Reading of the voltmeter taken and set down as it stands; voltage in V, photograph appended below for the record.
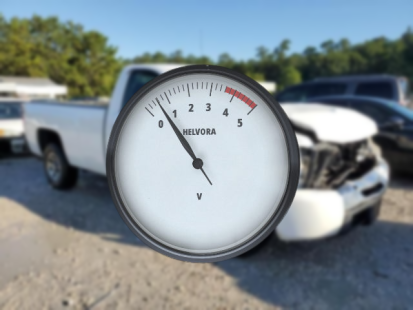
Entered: 0.6 V
